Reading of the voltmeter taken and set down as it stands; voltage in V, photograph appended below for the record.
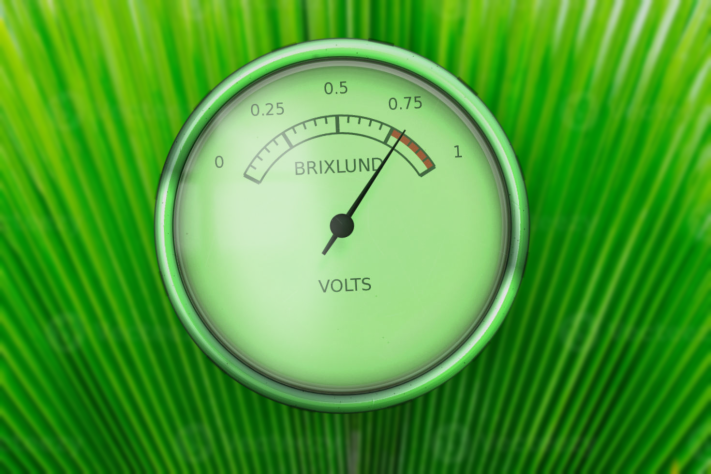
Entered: 0.8 V
